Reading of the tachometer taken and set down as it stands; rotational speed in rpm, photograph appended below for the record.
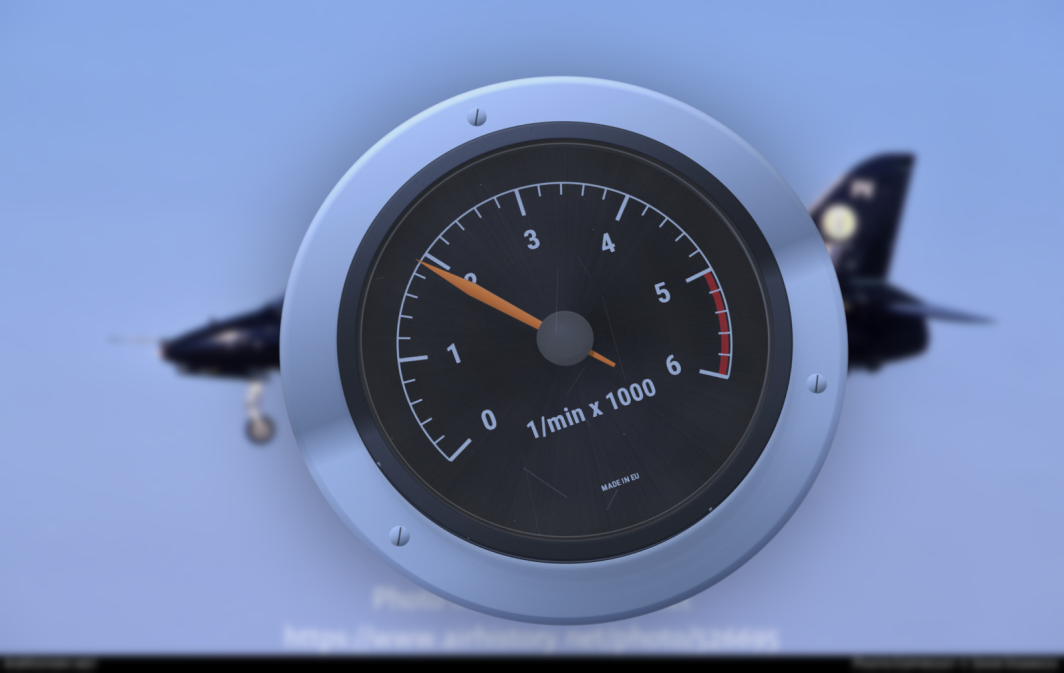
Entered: 1900 rpm
